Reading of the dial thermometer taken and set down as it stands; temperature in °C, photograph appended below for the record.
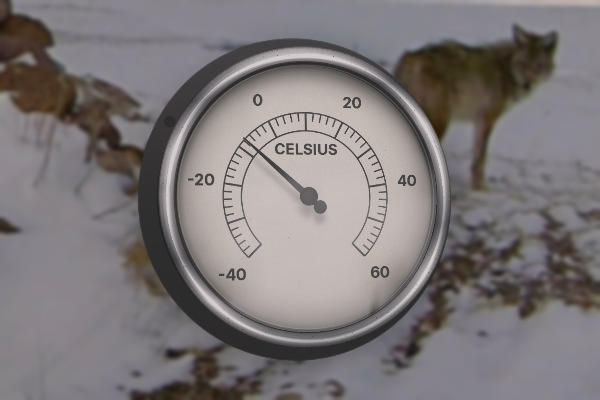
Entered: -8 °C
